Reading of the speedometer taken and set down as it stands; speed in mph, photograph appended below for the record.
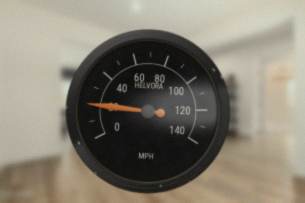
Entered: 20 mph
